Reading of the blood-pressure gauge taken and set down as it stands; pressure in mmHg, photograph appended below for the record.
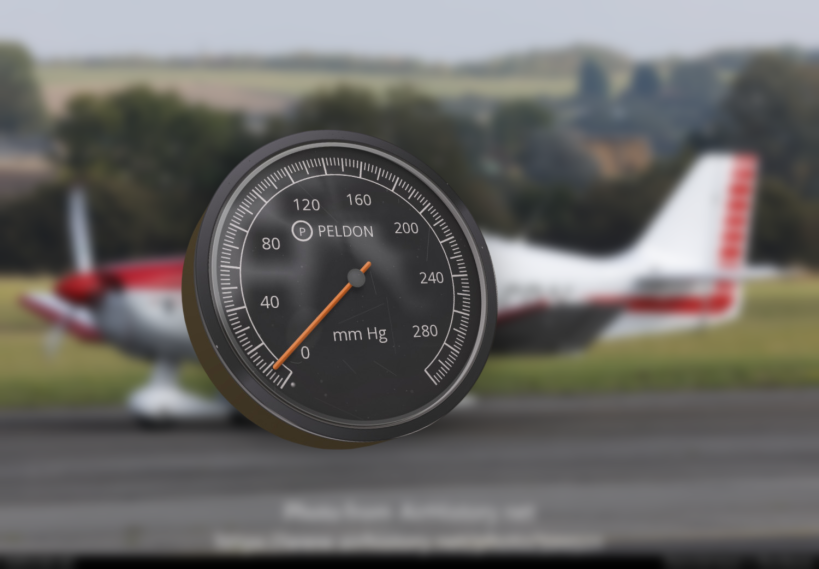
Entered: 8 mmHg
